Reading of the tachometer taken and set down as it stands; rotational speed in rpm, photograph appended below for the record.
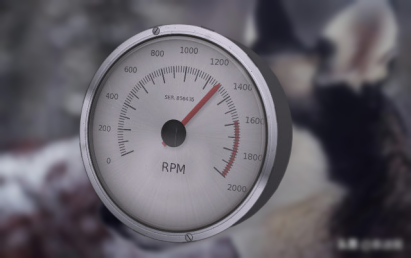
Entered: 1300 rpm
